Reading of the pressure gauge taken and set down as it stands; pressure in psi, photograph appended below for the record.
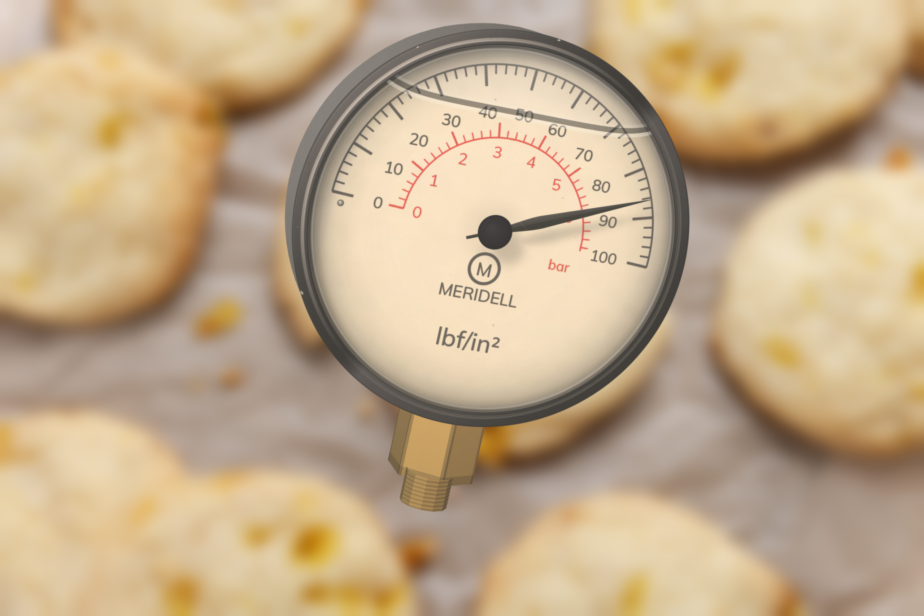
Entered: 86 psi
